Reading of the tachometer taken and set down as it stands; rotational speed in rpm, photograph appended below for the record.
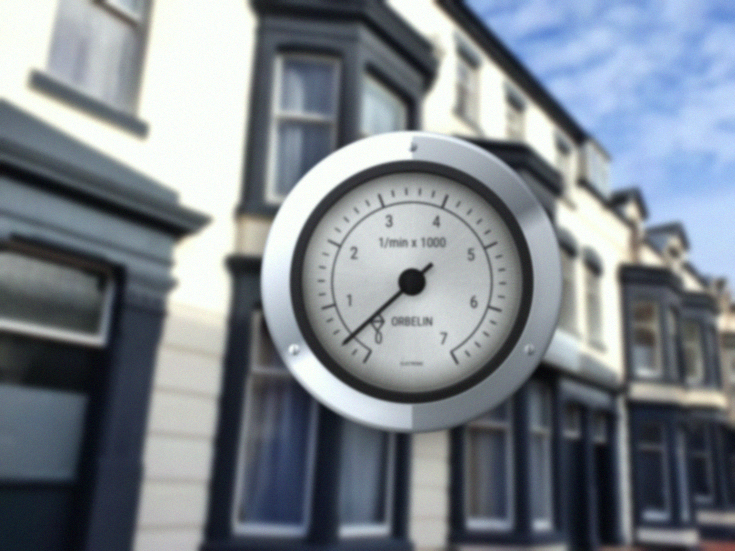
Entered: 400 rpm
